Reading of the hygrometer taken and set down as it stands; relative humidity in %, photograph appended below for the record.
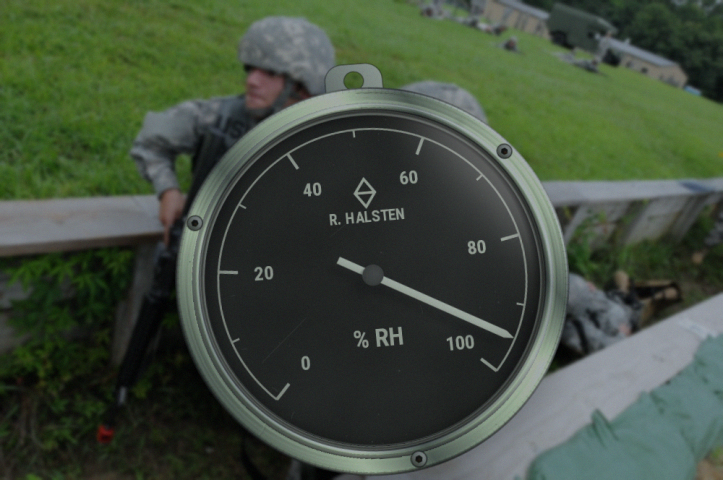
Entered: 95 %
